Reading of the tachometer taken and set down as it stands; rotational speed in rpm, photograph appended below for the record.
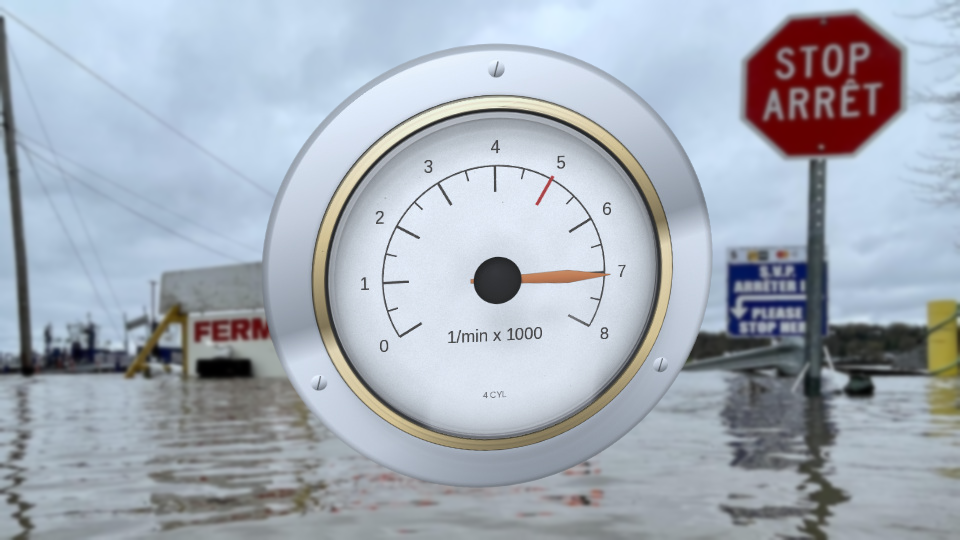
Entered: 7000 rpm
